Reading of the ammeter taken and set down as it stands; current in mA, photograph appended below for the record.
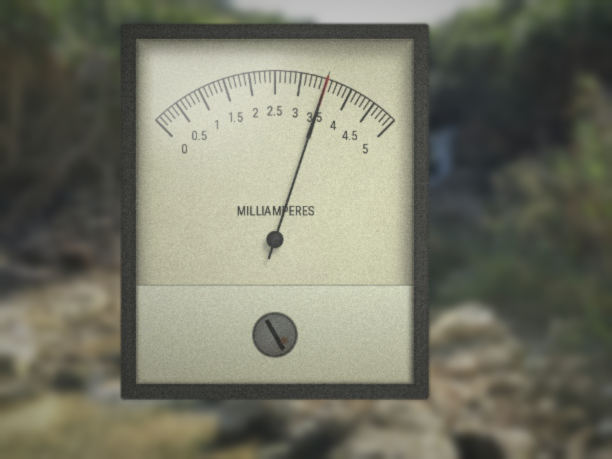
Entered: 3.5 mA
